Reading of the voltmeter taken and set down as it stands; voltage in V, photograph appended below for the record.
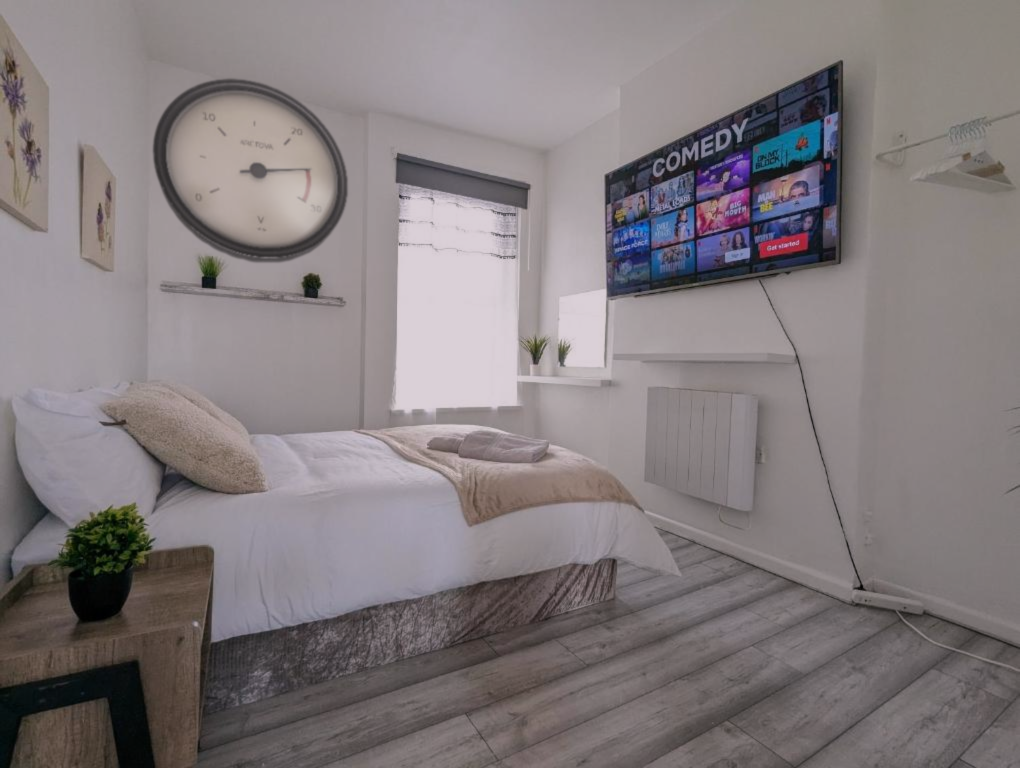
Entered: 25 V
